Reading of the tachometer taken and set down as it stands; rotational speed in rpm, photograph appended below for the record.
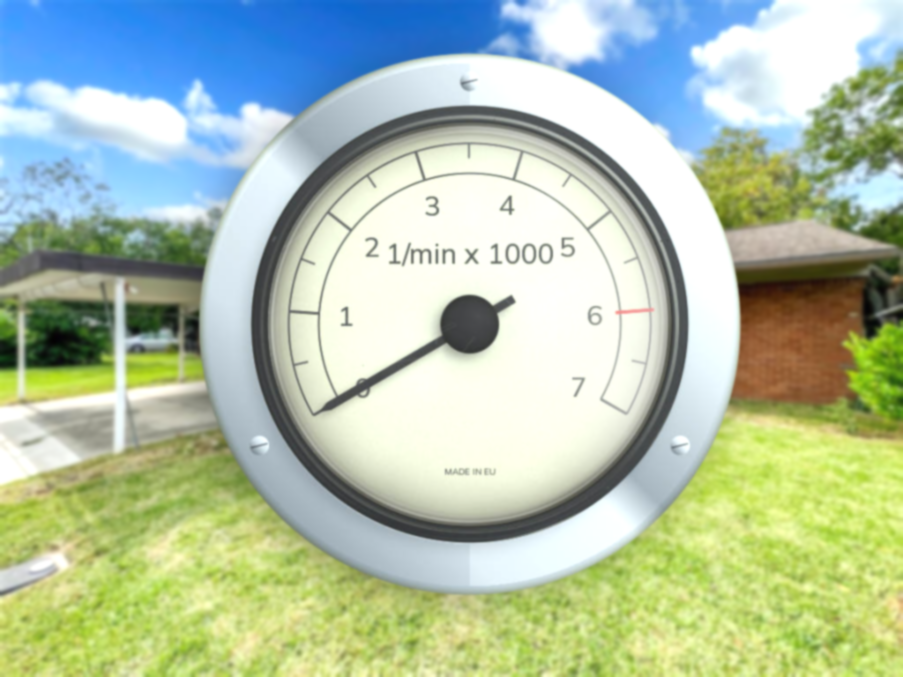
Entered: 0 rpm
